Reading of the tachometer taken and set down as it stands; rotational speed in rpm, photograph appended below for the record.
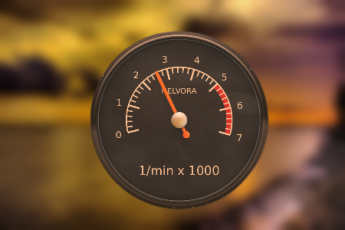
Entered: 2600 rpm
